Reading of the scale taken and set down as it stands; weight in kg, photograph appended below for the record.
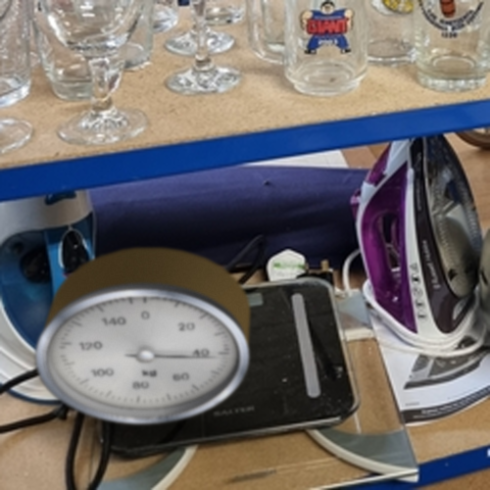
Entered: 40 kg
